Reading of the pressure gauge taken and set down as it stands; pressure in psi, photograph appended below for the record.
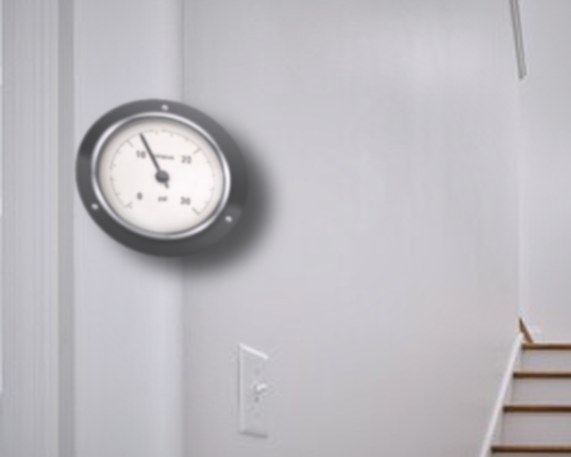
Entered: 12 psi
